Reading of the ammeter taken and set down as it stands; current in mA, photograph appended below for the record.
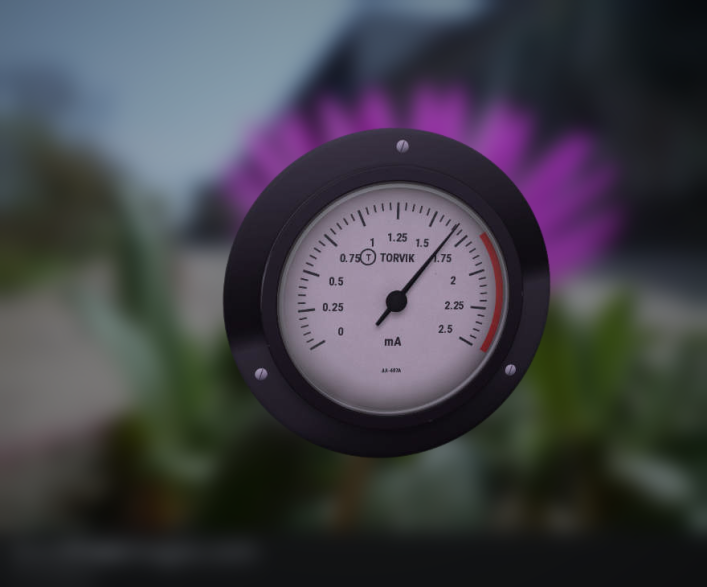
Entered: 1.65 mA
